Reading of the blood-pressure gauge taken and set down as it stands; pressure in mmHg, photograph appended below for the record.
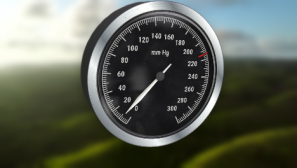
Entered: 10 mmHg
